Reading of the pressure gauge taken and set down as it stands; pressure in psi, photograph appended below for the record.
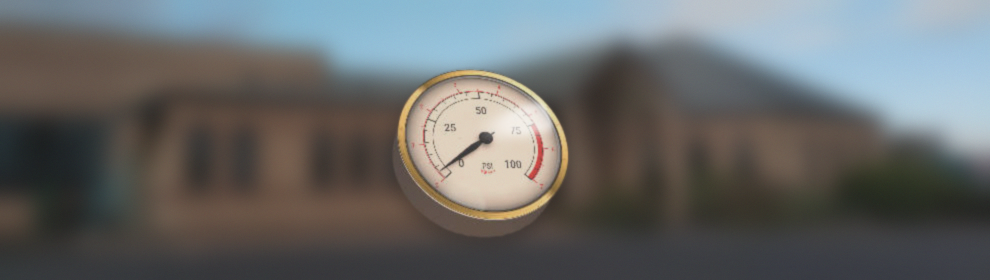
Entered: 2.5 psi
